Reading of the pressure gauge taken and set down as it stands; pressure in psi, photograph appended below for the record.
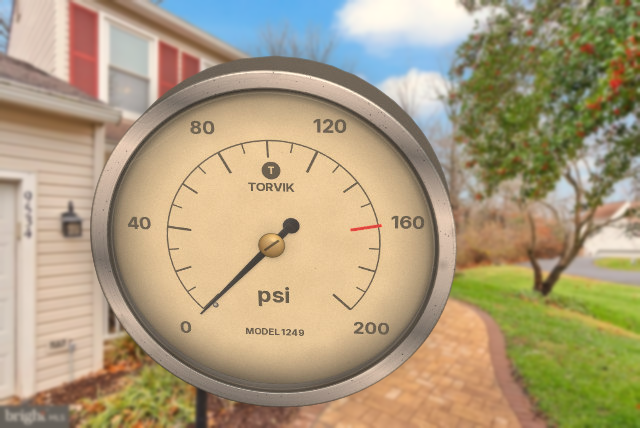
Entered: 0 psi
